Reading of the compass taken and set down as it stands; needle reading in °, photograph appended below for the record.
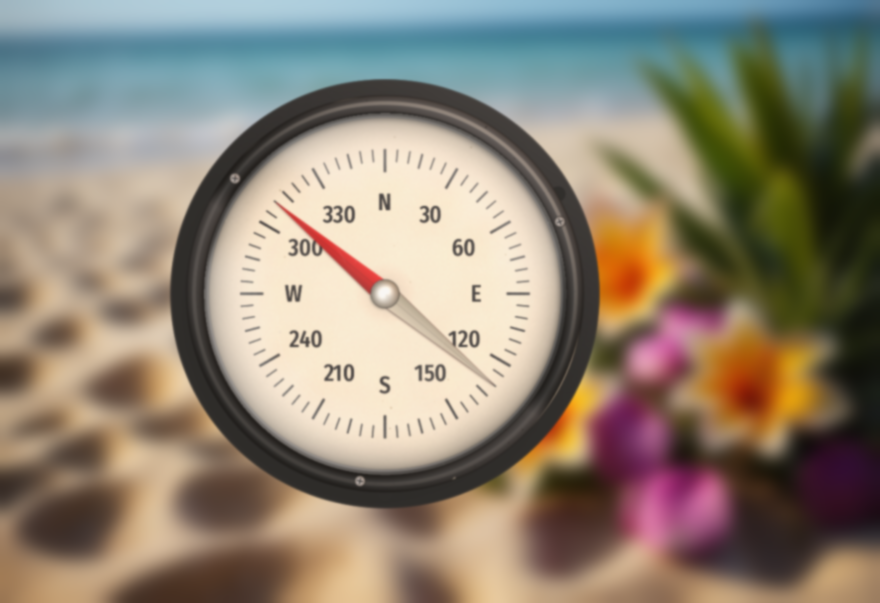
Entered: 310 °
